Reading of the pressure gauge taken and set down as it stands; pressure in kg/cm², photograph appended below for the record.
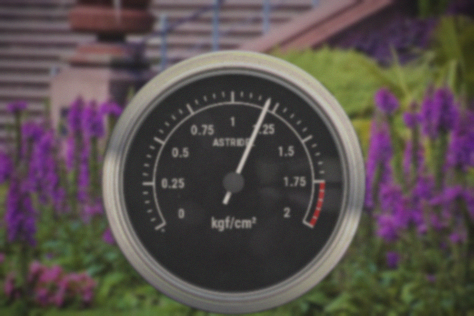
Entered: 1.2 kg/cm²
